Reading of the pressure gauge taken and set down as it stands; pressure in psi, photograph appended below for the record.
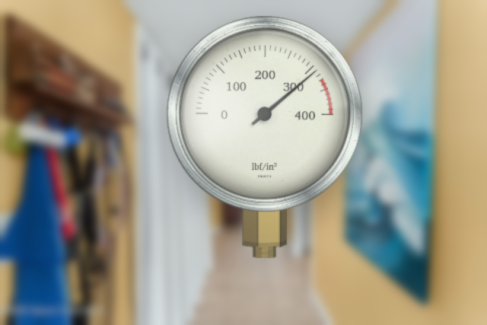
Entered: 310 psi
